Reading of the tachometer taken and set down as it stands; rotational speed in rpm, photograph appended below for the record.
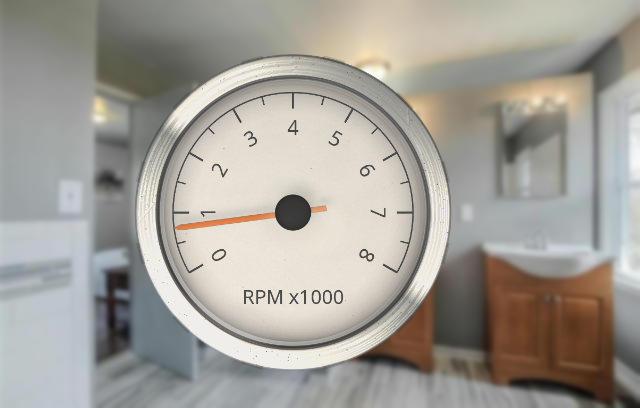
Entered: 750 rpm
